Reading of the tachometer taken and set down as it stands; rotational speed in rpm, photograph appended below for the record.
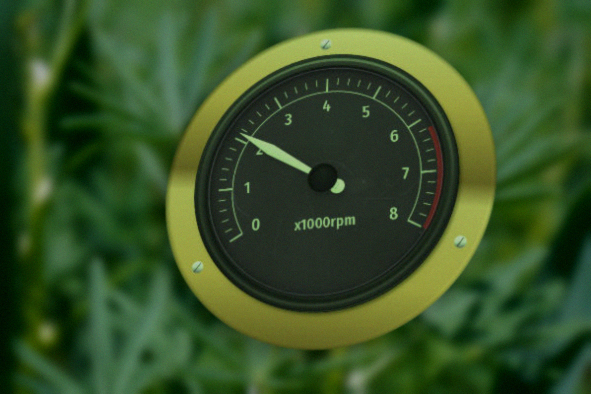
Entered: 2100 rpm
